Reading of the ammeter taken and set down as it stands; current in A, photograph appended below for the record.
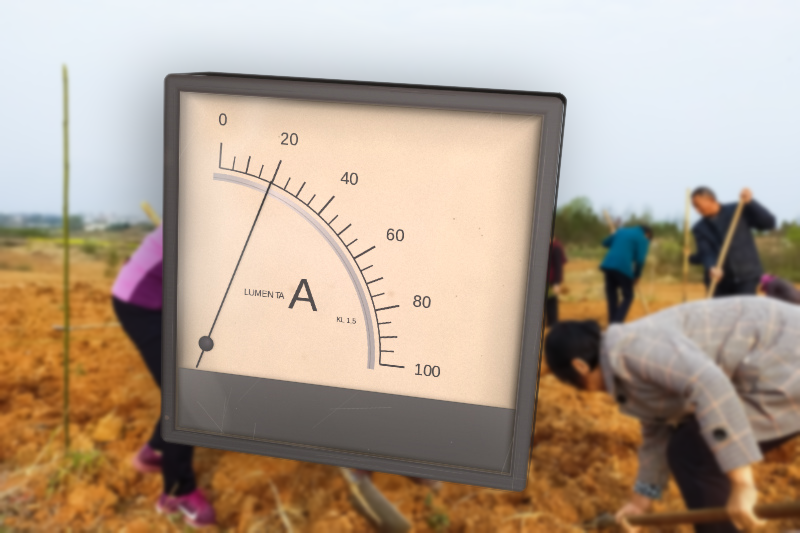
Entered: 20 A
